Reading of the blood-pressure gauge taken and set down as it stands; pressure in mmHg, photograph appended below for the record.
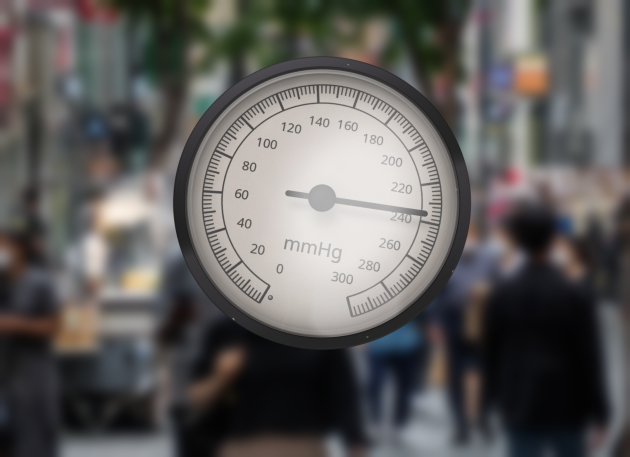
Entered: 236 mmHg
